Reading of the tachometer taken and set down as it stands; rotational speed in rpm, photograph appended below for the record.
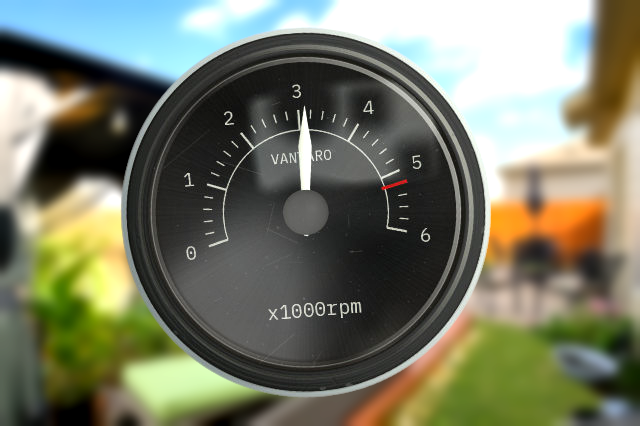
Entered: 3100 rpm
